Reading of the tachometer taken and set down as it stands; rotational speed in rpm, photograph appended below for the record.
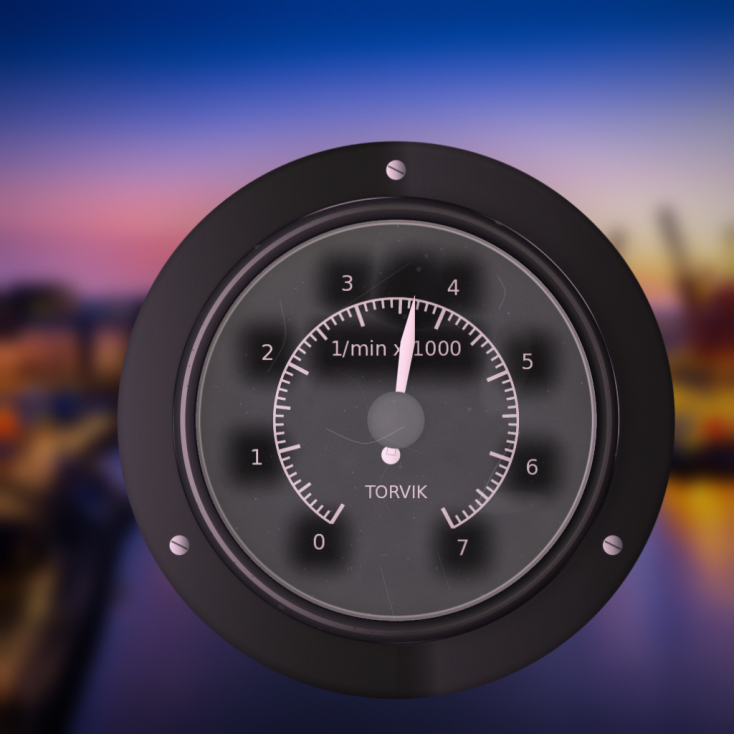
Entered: 3650 rpm
